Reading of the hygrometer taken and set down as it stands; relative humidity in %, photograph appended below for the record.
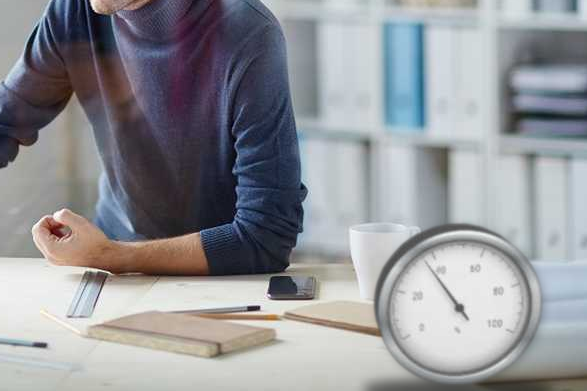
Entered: 36 %
